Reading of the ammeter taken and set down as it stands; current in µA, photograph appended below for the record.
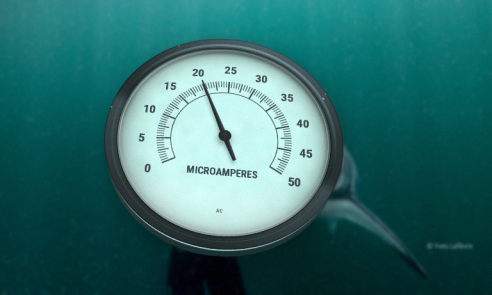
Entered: 20 µA
